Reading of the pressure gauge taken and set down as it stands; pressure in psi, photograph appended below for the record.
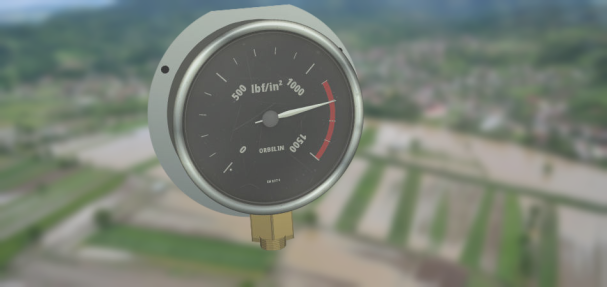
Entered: 1200 psi
